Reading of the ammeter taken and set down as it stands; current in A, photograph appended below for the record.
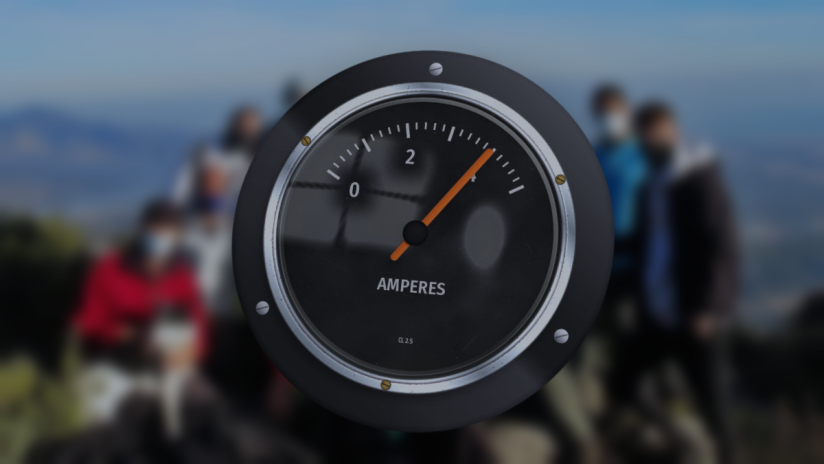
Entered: 4 A
